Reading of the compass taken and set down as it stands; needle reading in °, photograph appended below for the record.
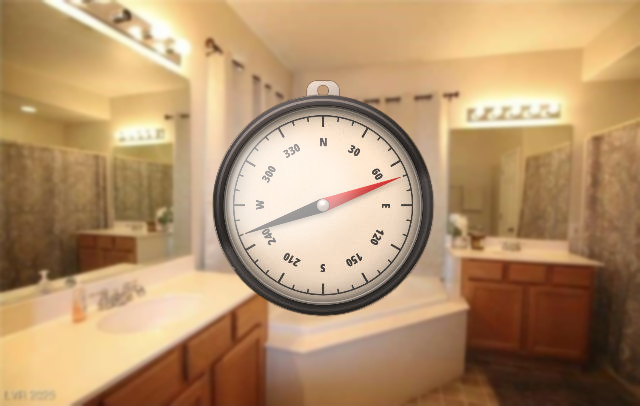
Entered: 70 °
